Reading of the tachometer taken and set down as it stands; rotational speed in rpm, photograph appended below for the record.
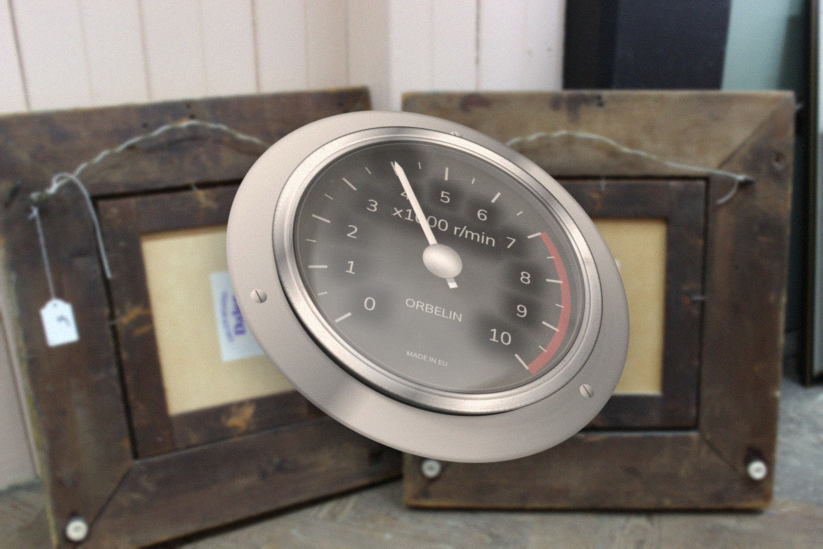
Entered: 4000 rpm
